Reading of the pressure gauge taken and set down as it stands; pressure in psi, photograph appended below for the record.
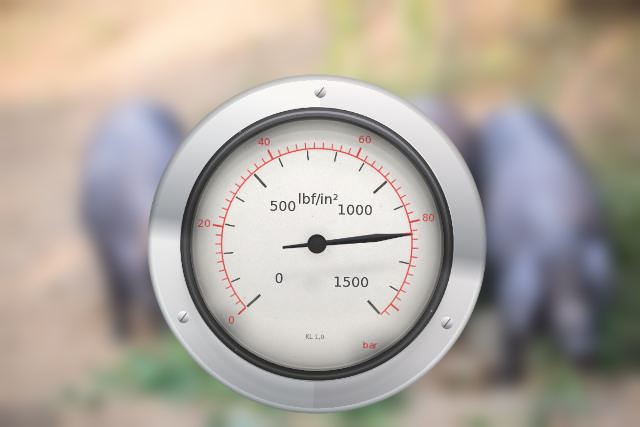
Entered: 1200 psi
